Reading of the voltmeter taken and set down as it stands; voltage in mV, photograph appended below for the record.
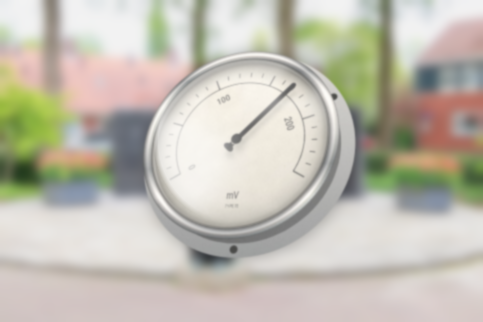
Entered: 170 mV
